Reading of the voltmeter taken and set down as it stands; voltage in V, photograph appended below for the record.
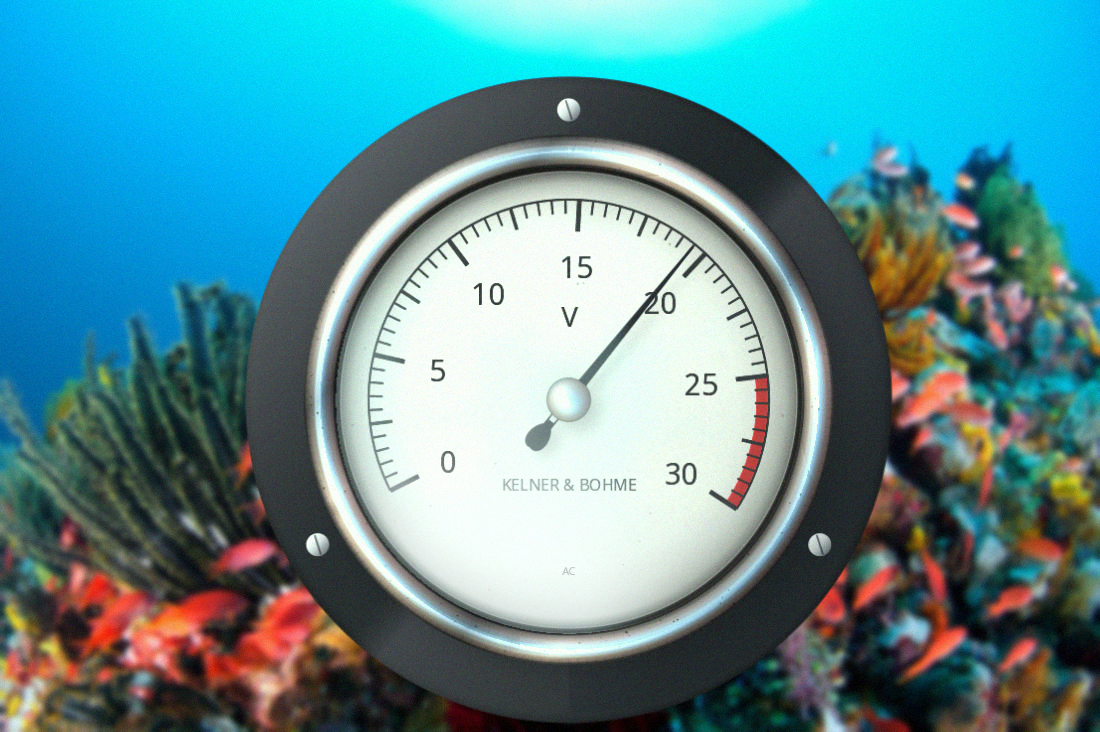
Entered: 19.5 V
